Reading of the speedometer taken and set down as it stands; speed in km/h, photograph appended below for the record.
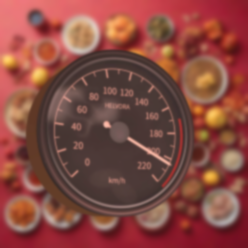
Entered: 205 km/h
